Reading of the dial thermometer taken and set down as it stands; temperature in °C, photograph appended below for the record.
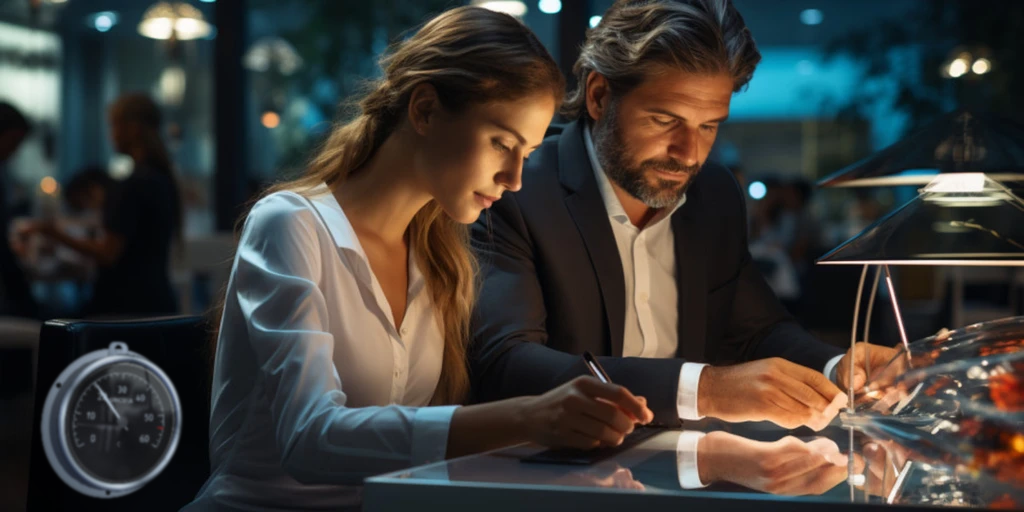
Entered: 20 °C
